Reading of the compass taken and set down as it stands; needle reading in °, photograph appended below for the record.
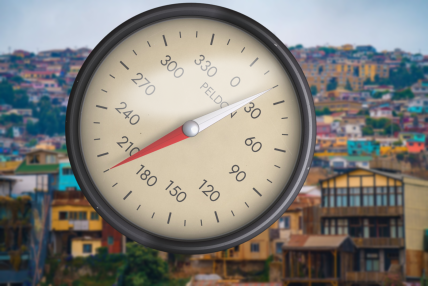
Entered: 200 °
